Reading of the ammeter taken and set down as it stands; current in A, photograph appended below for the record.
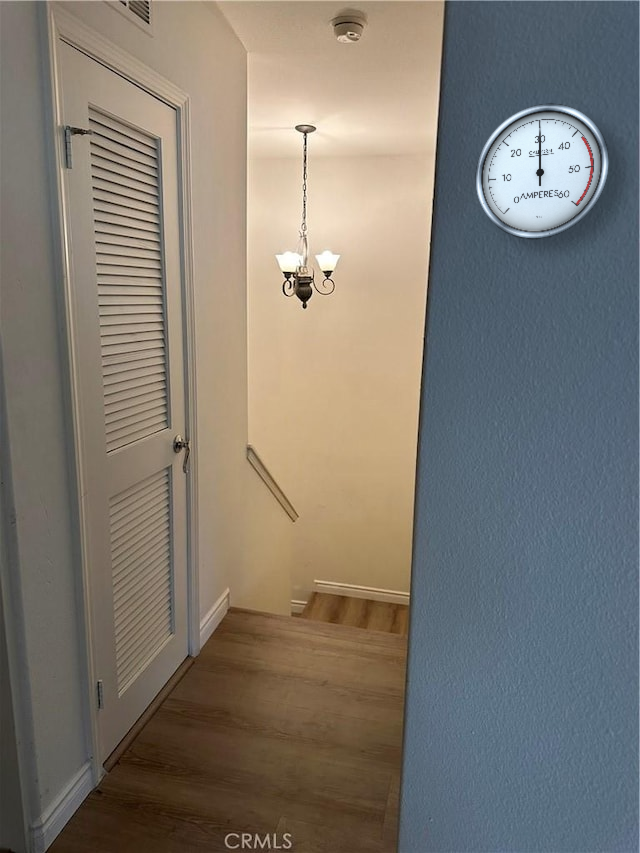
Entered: 30 A
